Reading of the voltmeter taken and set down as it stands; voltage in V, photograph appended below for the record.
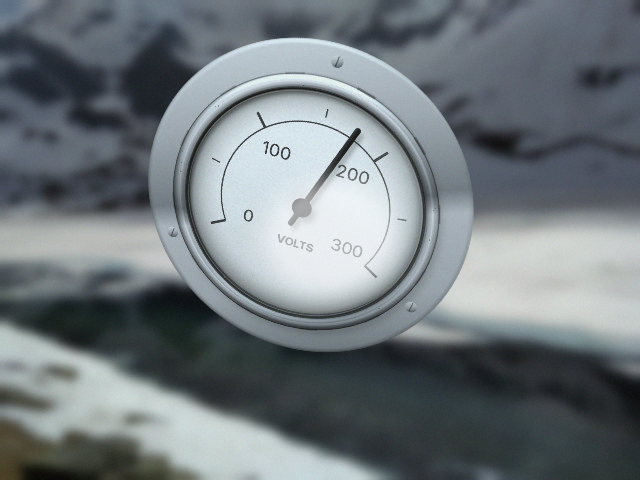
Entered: 175 V
